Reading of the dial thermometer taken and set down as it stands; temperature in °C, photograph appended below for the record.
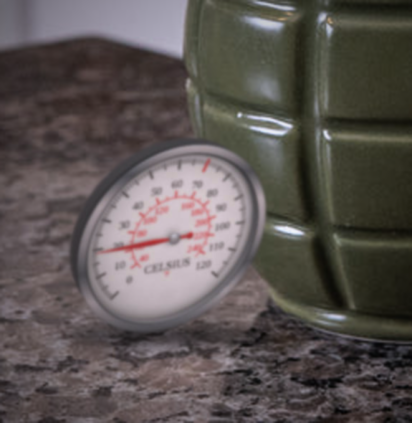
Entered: 20 °C
